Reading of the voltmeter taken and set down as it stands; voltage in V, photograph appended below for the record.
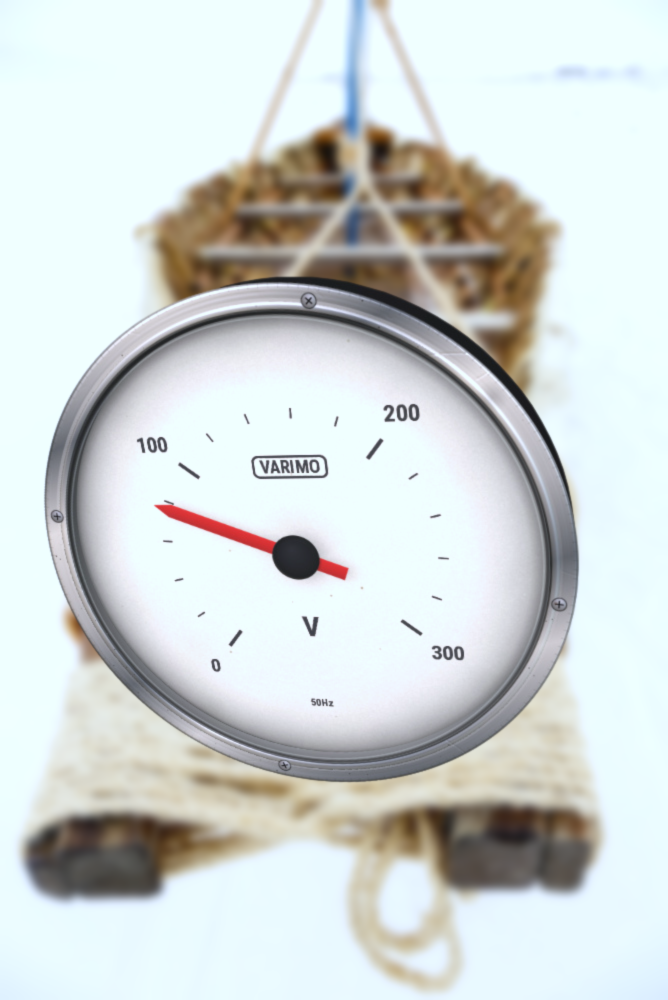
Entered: 80 V
